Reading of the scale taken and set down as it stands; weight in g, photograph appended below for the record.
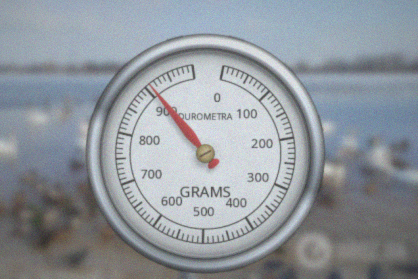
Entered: 910 g
